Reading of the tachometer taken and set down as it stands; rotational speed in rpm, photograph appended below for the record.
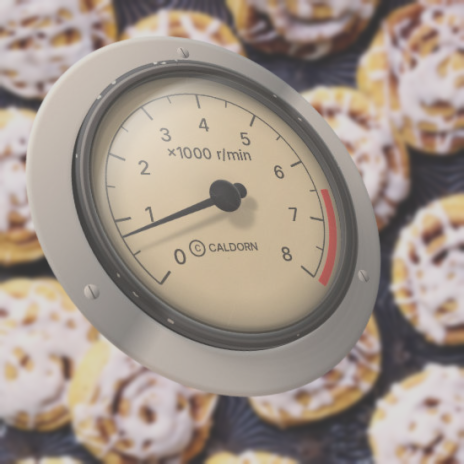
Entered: 750 rpm
